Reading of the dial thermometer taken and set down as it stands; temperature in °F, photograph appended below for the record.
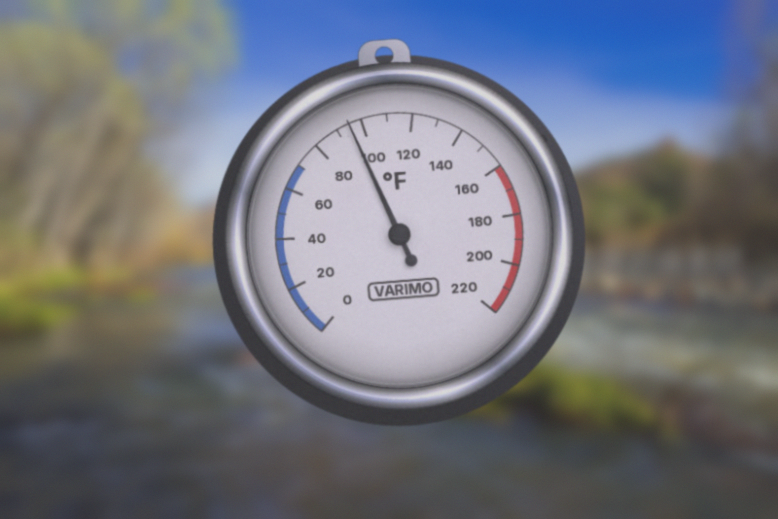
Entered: 95 °F
